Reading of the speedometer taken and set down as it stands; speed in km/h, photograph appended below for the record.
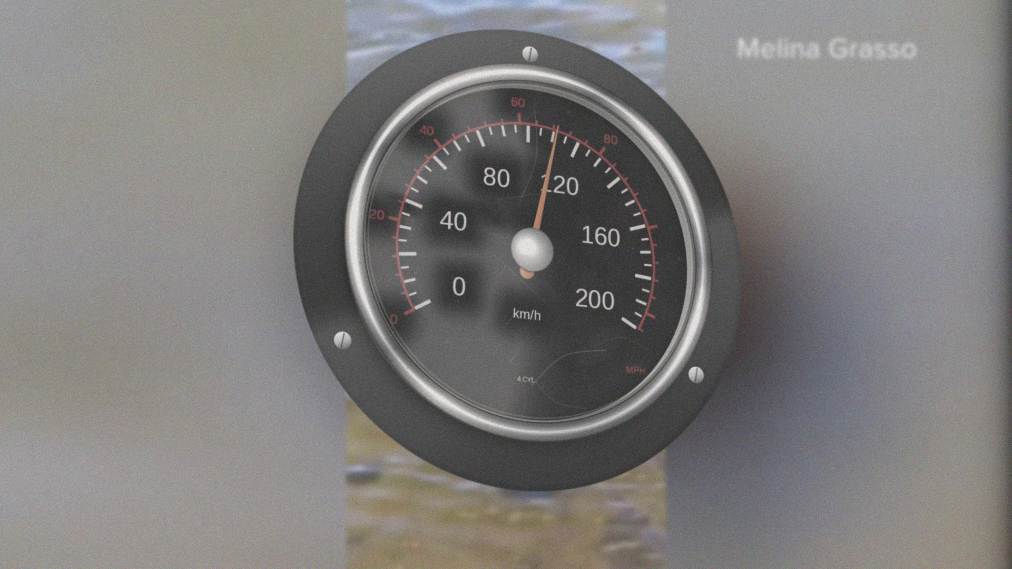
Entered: 110 km/h
